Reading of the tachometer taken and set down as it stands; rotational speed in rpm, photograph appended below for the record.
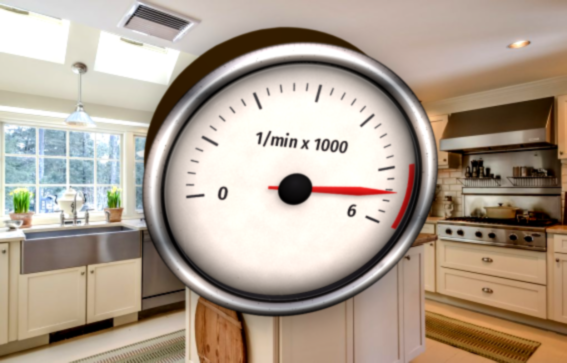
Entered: 5400 rpm
